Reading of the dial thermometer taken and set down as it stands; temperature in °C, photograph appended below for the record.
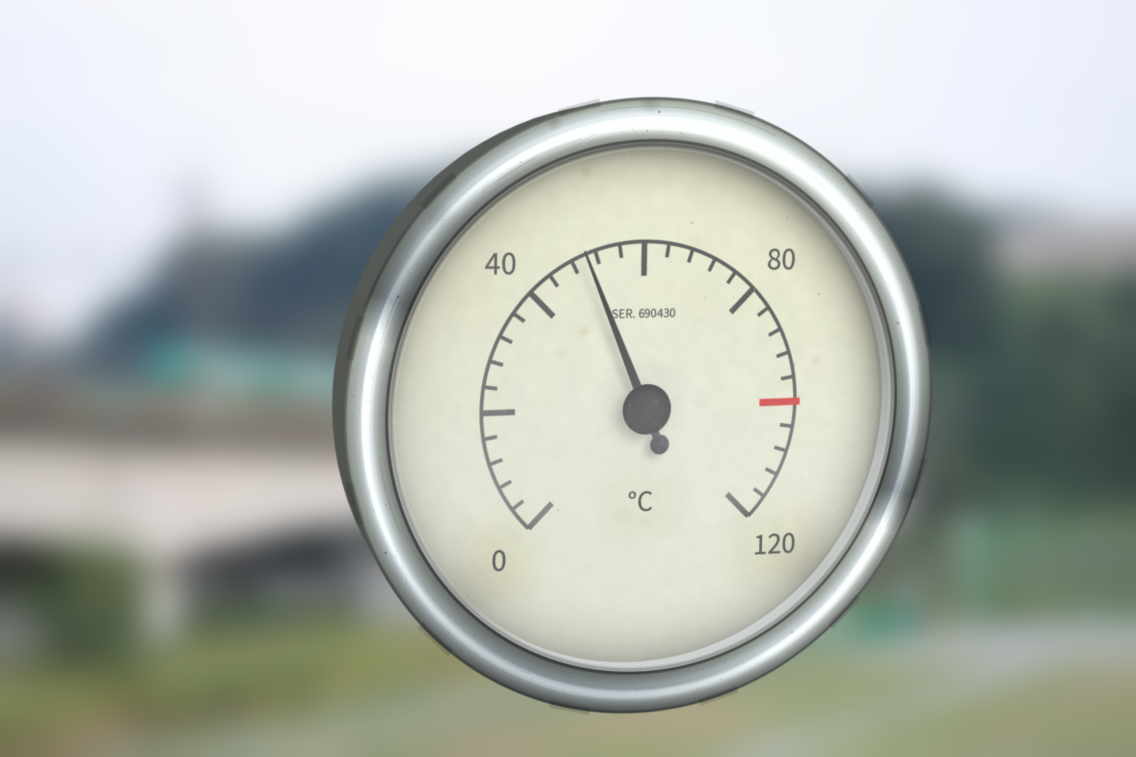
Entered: 50 °C
